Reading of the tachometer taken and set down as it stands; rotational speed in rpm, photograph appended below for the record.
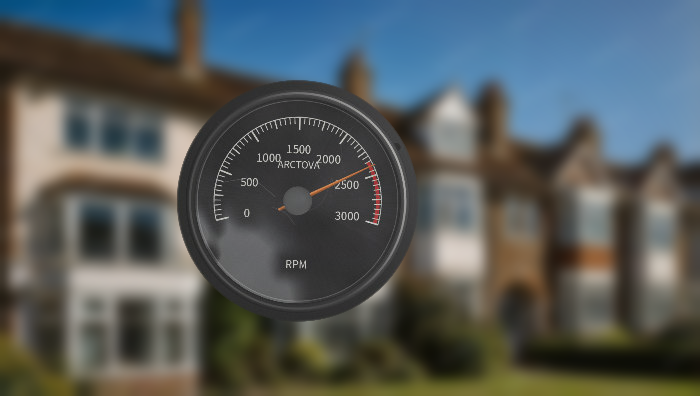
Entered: 2400 rpm
